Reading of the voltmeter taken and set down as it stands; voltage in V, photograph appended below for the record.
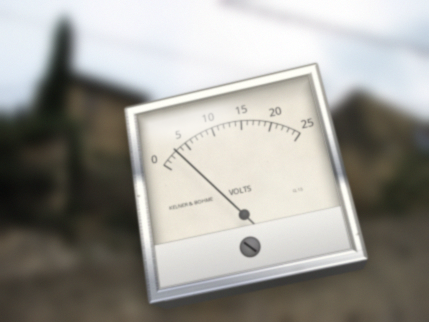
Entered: 3 V
